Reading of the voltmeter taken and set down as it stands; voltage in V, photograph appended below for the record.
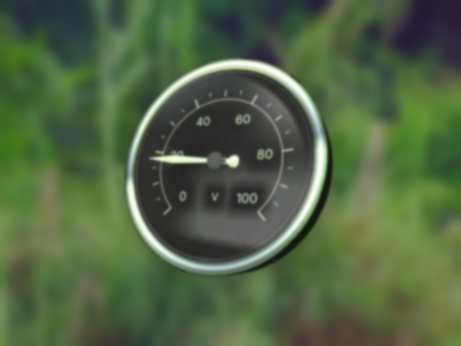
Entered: 17.5 V
